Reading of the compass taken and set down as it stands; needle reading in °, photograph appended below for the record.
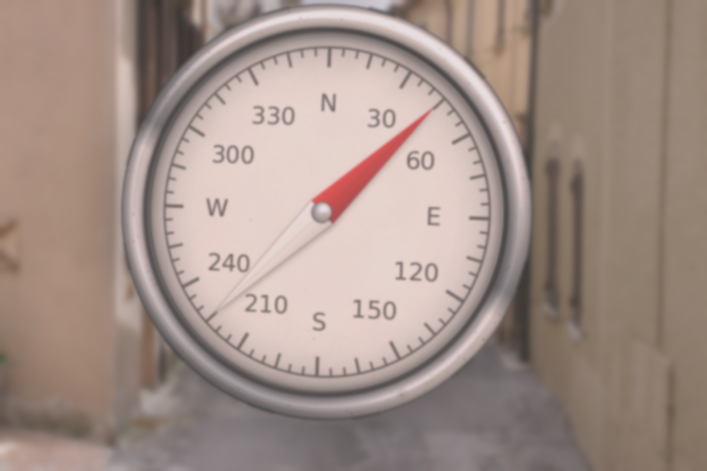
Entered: 45 °
